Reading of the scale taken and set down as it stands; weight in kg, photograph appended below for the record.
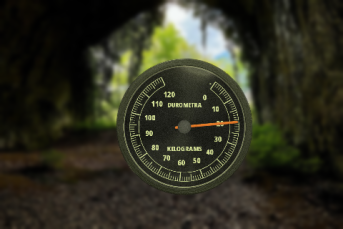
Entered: 20 kg
